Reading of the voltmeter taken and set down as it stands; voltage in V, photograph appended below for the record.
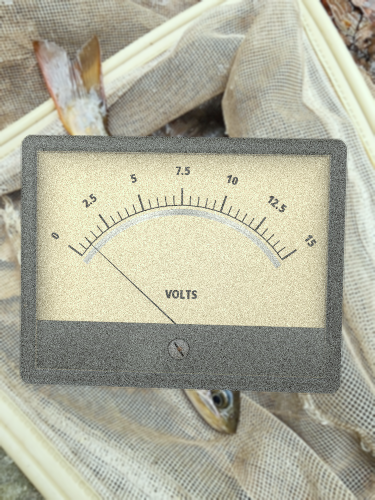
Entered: 1 V
